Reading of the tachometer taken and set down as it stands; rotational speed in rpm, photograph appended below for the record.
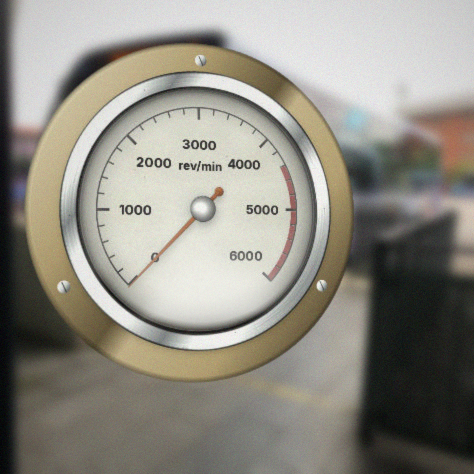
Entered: 0 rpm
